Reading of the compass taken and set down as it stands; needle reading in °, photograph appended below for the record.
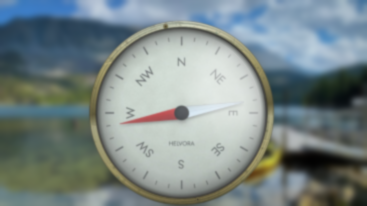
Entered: 260 °
